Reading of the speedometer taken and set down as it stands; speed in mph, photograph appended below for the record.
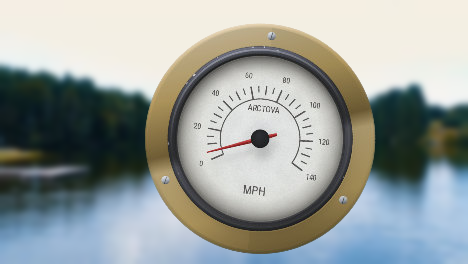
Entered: 5 mph
